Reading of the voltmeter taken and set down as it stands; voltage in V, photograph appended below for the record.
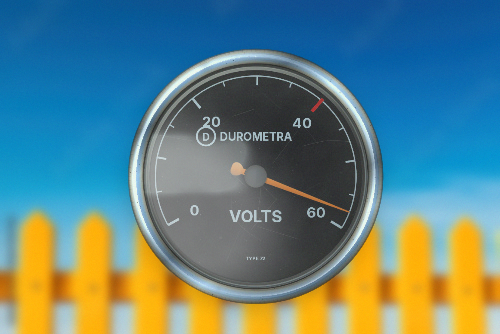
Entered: 57.5 V
